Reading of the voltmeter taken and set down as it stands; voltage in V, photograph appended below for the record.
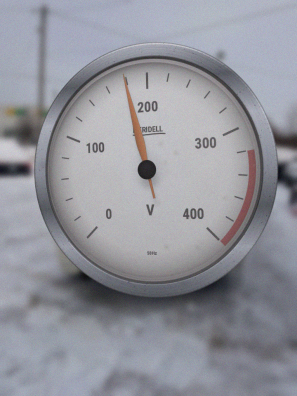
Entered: 180 V
